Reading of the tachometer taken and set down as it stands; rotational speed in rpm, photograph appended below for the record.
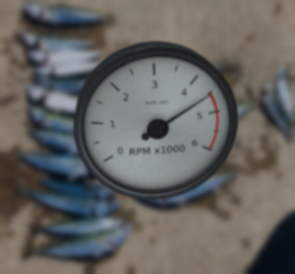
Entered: 4500 rpm
